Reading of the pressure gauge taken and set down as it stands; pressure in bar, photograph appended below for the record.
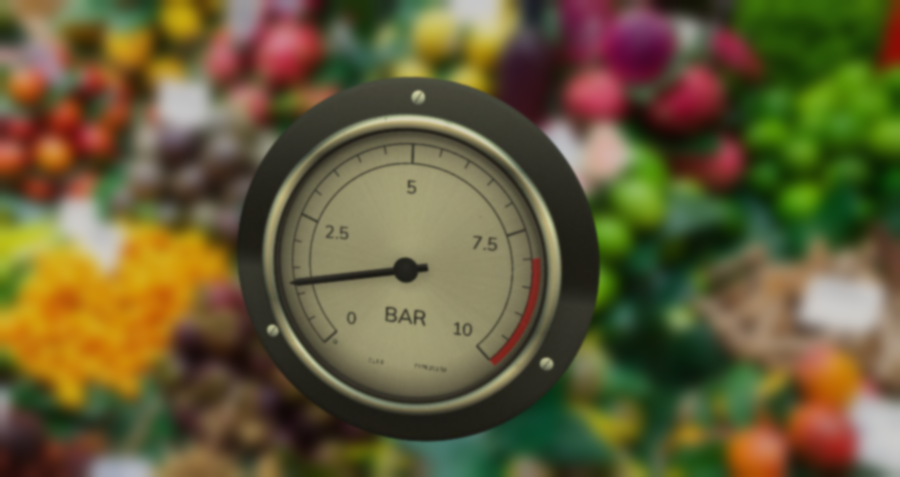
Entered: 1.25 bar
